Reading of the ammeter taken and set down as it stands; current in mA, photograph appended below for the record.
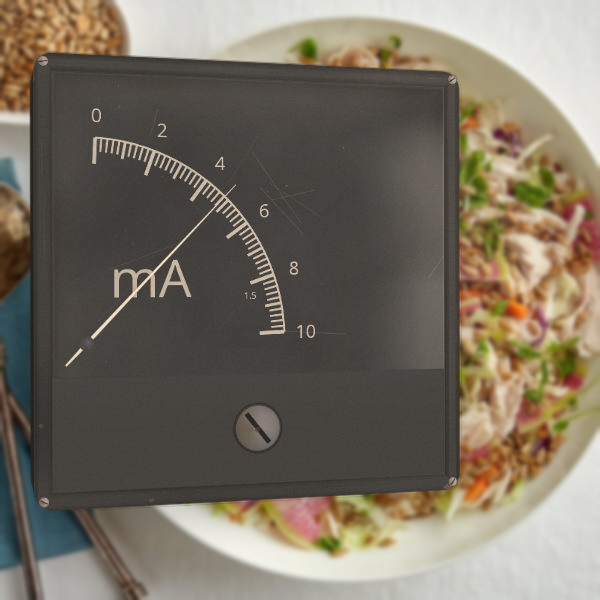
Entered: 4.8 mA
